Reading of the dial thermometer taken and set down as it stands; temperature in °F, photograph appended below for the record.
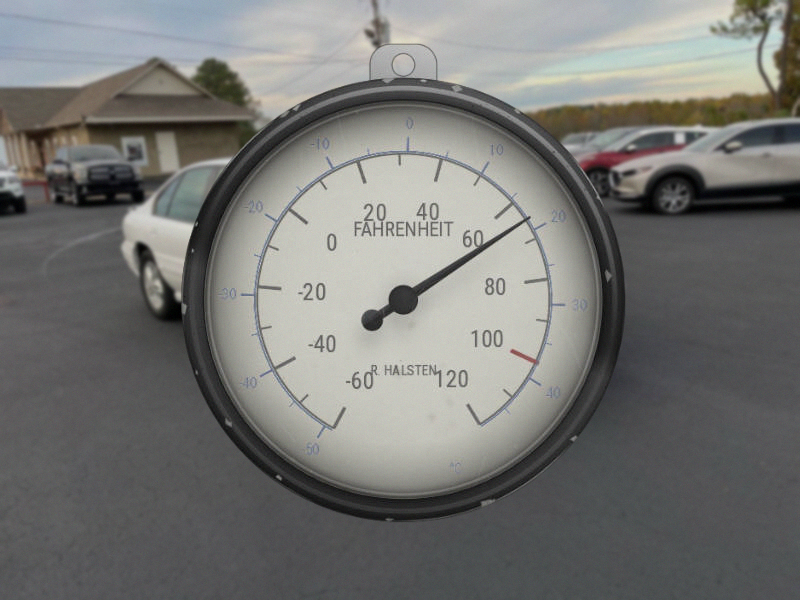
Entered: 65 °F
